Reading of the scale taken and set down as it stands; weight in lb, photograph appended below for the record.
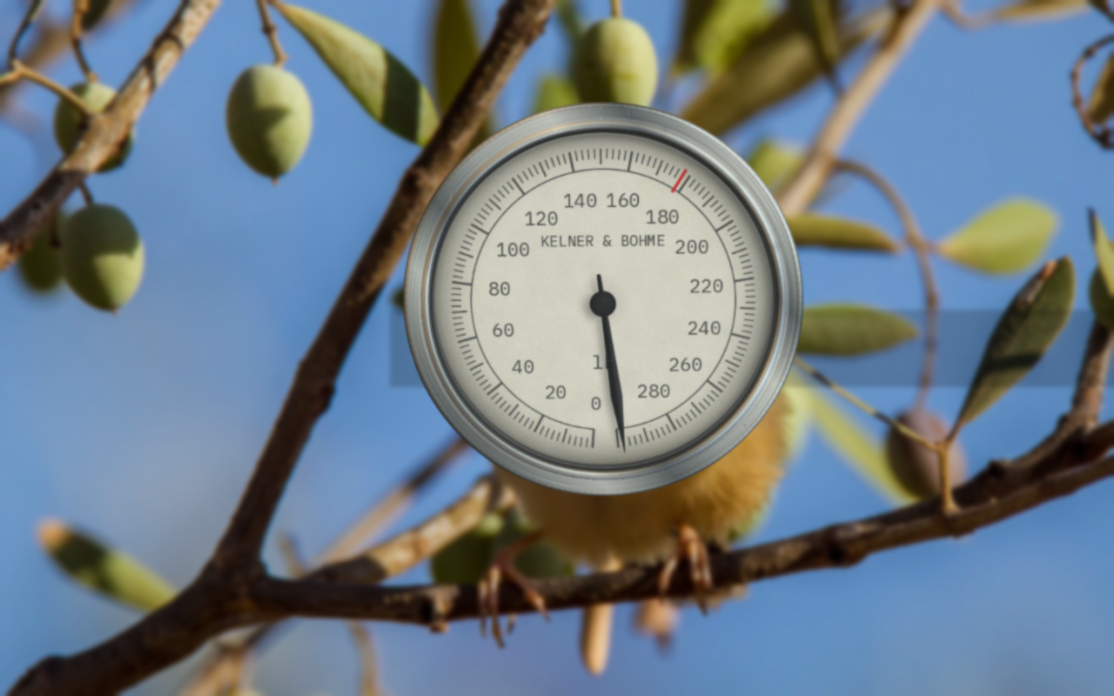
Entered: 298 lb
